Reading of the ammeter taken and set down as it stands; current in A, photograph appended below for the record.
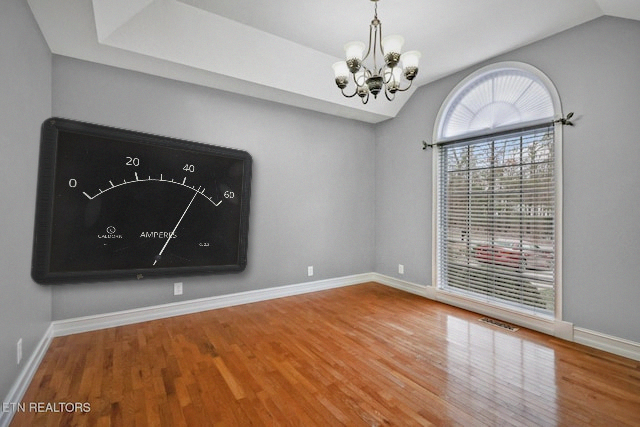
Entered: 47.5 A
